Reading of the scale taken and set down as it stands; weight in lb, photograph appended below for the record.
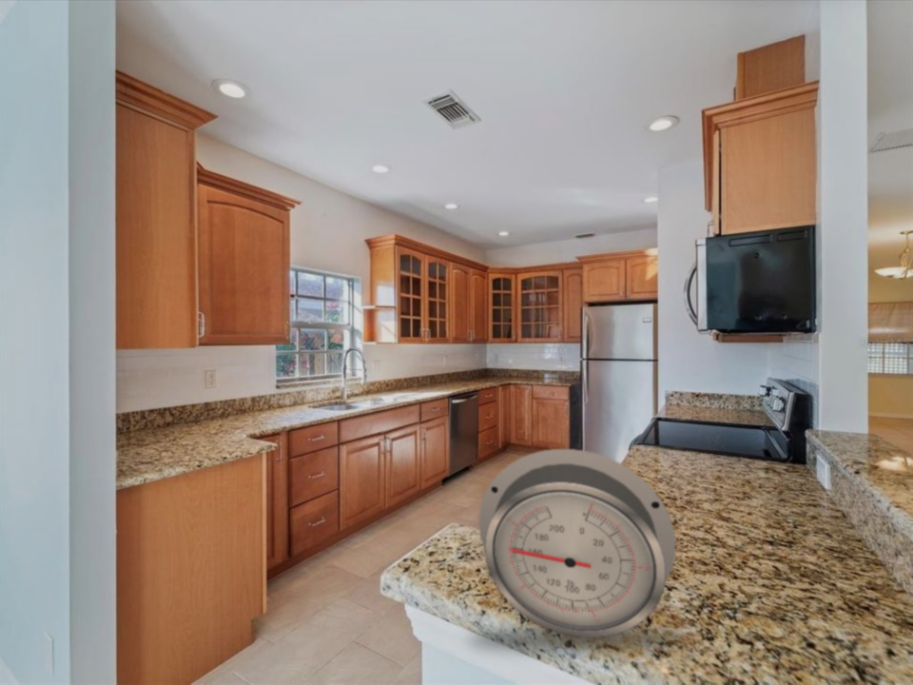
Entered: 160 lb
